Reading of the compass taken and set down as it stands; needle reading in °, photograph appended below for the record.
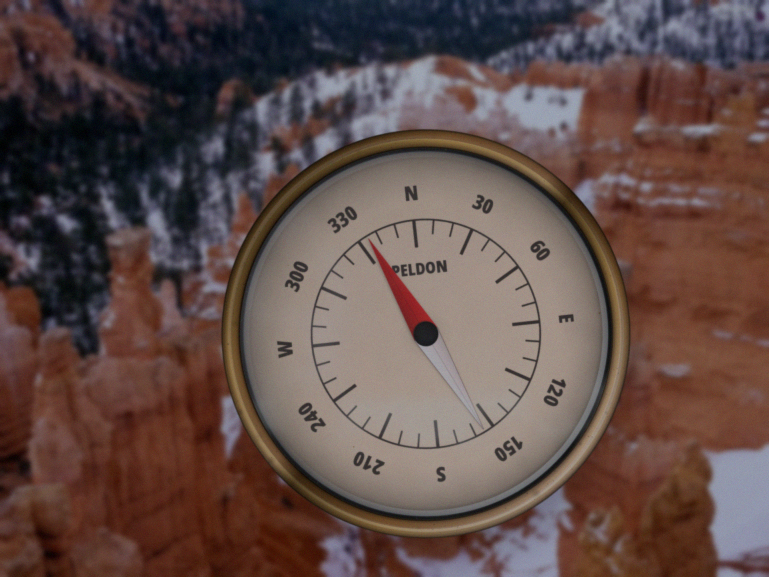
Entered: 335 °
